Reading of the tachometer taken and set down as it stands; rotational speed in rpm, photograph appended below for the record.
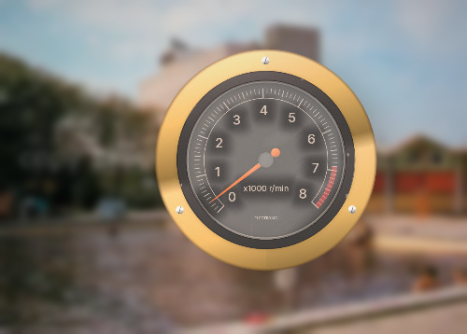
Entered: 300 rpm
